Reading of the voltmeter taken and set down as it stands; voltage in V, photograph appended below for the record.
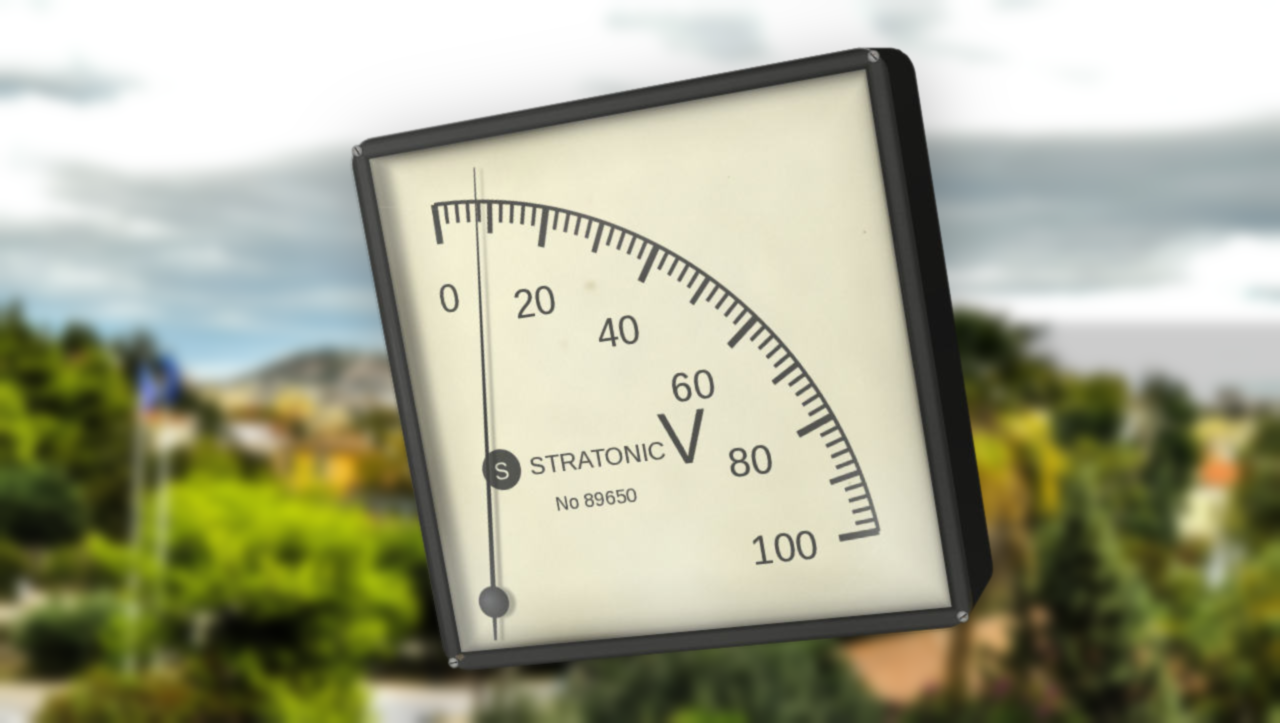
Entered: 8 V
